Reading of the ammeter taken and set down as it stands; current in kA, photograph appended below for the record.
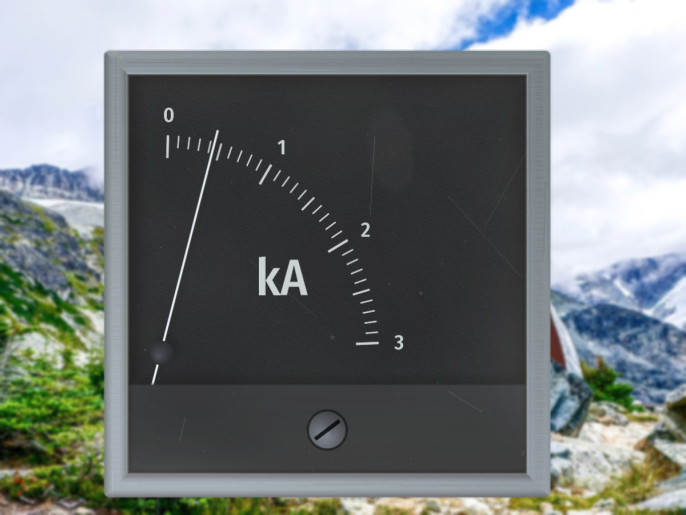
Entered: 0.45 kA
